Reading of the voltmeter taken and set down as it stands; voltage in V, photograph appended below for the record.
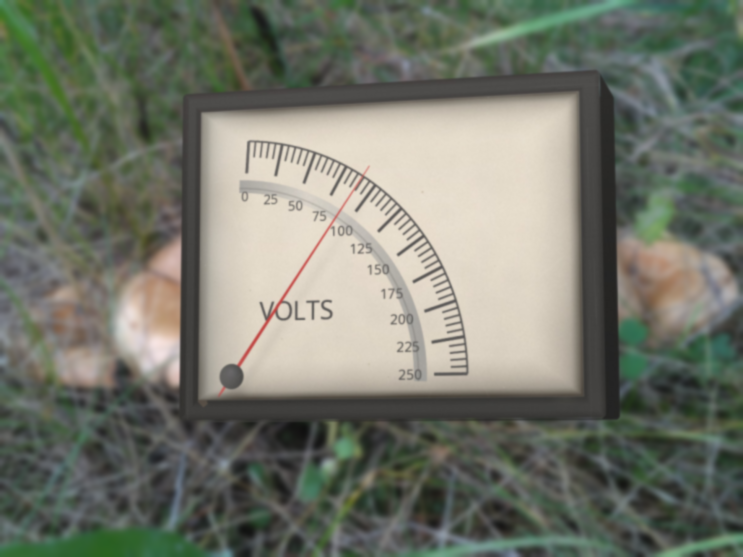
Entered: 90 V
